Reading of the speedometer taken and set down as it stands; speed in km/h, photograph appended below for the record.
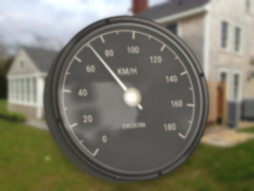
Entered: 70 km/h
